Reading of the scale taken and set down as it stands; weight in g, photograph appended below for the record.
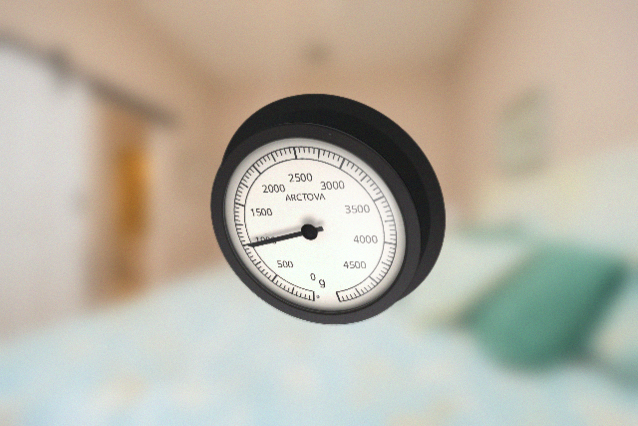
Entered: 1000 g
